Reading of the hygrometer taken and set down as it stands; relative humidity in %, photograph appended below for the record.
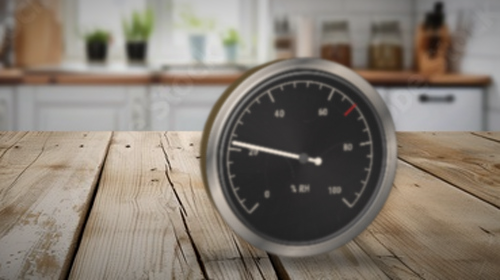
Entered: 22 %
